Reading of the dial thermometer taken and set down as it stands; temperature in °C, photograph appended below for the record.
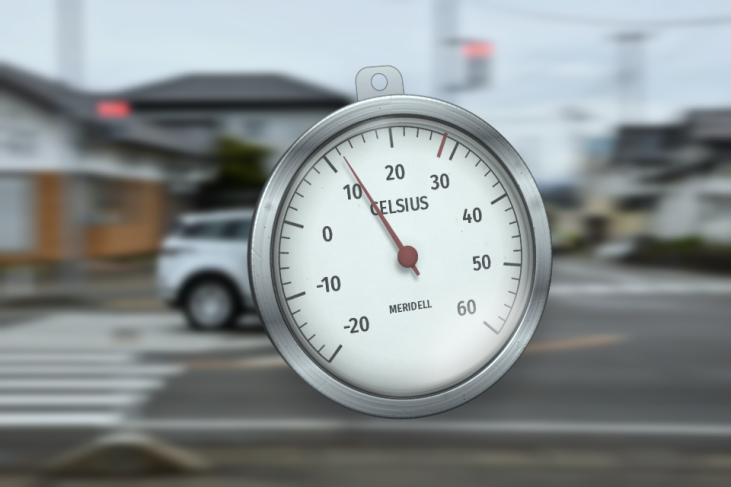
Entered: 12 °C
